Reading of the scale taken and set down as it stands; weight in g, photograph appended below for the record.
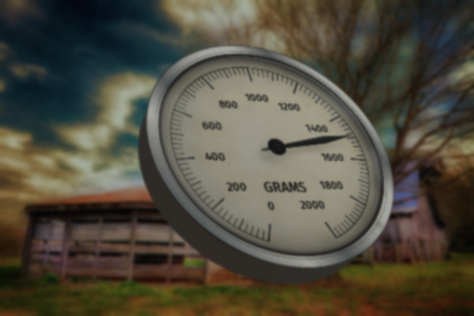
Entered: 1500 g
